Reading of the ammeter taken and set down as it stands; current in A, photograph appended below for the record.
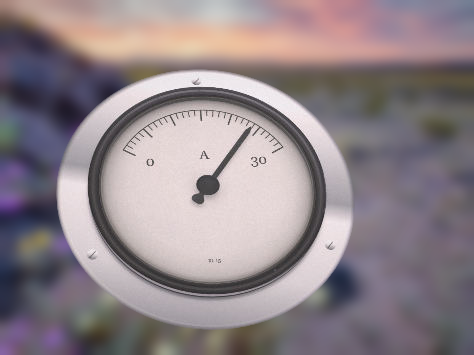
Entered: 24 A
